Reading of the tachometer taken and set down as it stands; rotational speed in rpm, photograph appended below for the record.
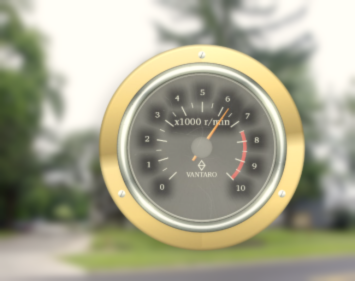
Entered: 6250 rpm
